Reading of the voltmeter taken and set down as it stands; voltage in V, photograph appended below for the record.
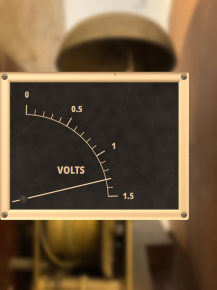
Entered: 1.3 V
